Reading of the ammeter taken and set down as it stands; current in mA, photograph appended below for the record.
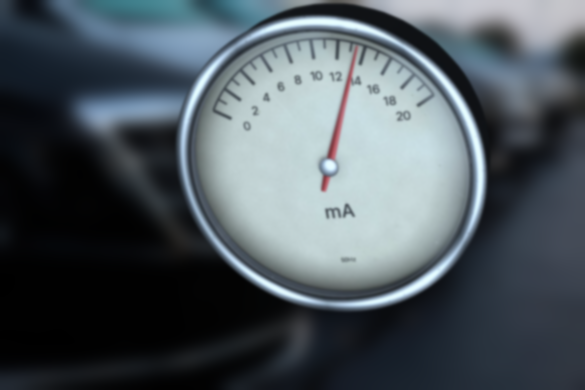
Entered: 13.5 mA
